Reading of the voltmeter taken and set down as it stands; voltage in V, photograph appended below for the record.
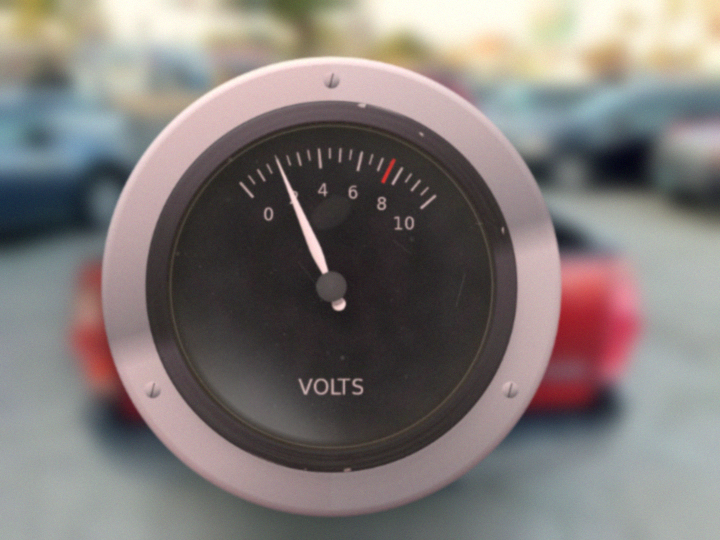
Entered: 2 V
